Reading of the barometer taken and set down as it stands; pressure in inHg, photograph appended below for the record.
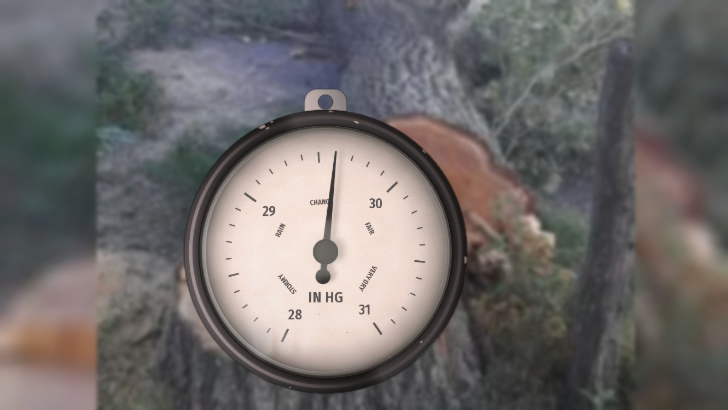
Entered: 29.6 inHg
